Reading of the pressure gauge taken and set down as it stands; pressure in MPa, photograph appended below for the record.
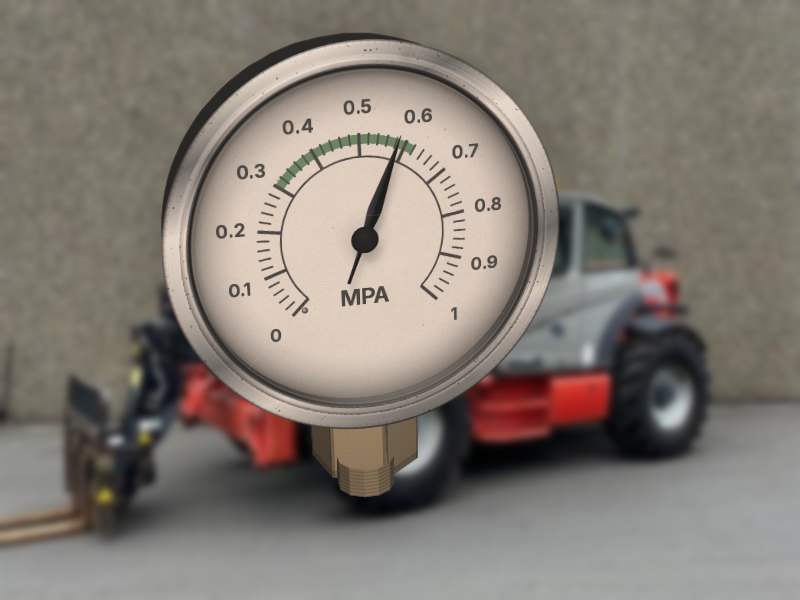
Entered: 0.58 MPa
